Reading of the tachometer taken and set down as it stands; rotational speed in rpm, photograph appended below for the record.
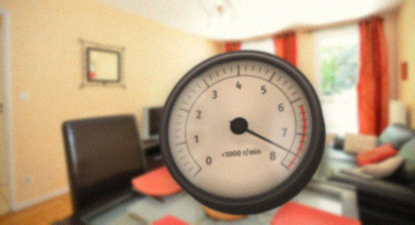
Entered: 7600 rpm
